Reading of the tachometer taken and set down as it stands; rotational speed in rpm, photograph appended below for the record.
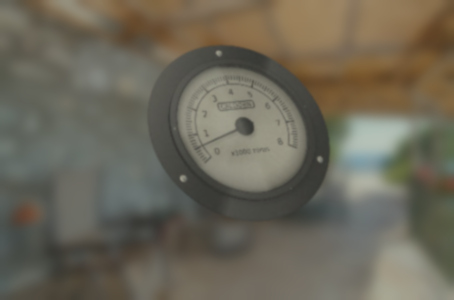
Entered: 500 rpm
